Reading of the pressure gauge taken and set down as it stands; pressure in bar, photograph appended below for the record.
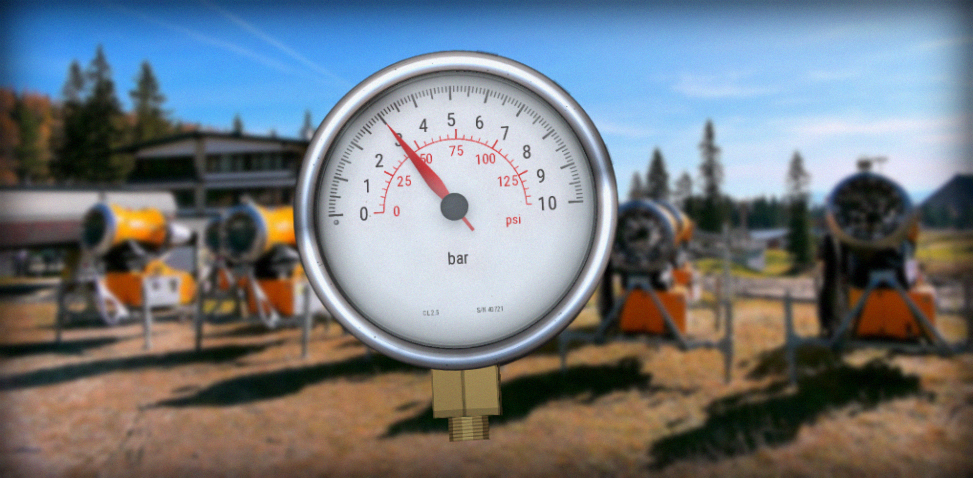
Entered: 3 bar
